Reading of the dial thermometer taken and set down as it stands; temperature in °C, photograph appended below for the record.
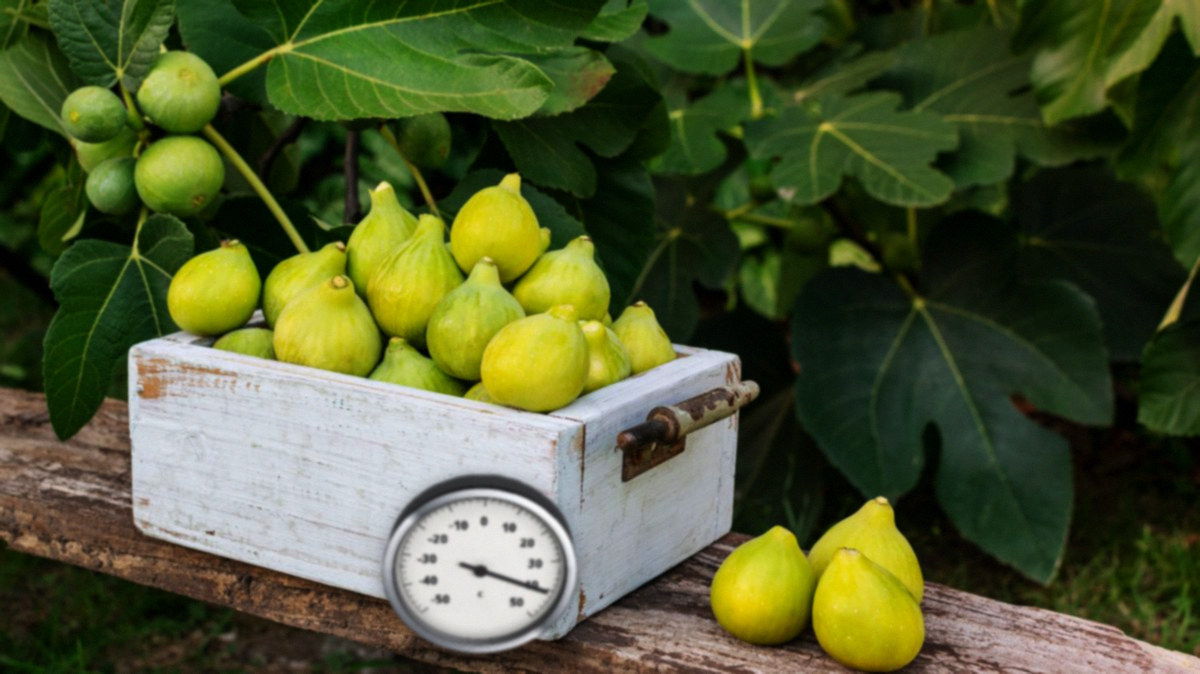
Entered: 40 °C
